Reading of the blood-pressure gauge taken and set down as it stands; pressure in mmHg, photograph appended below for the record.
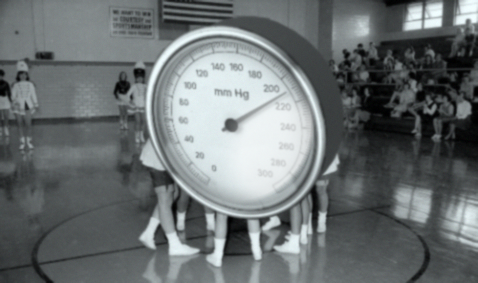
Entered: 210 mmHg
